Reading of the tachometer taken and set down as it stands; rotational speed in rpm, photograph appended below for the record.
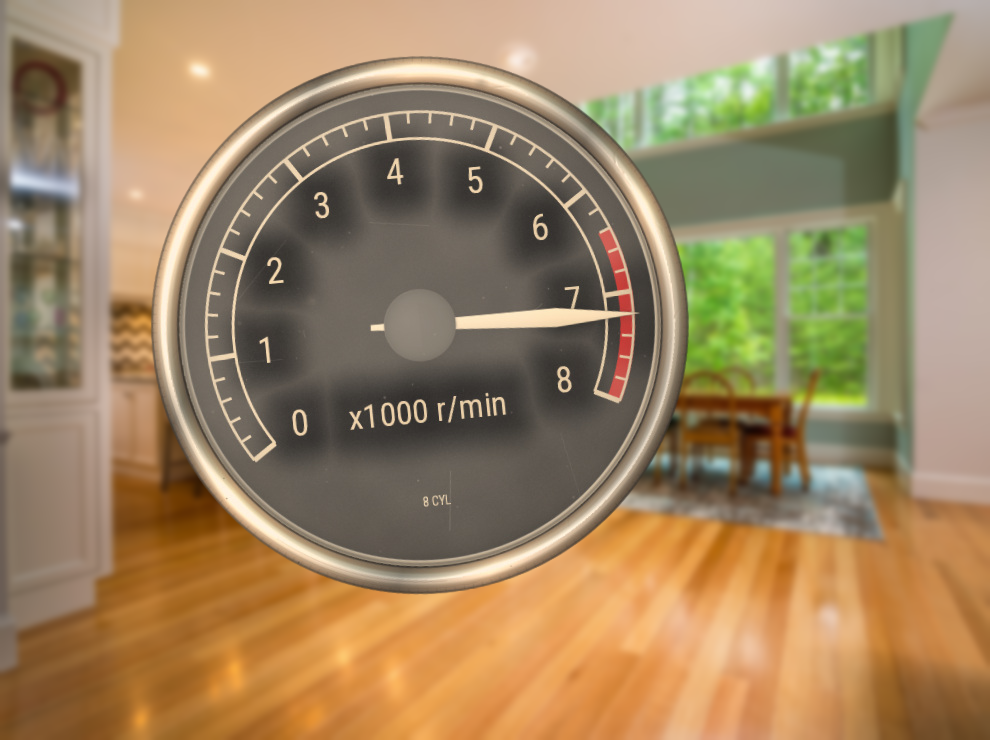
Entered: 7200 rpm
